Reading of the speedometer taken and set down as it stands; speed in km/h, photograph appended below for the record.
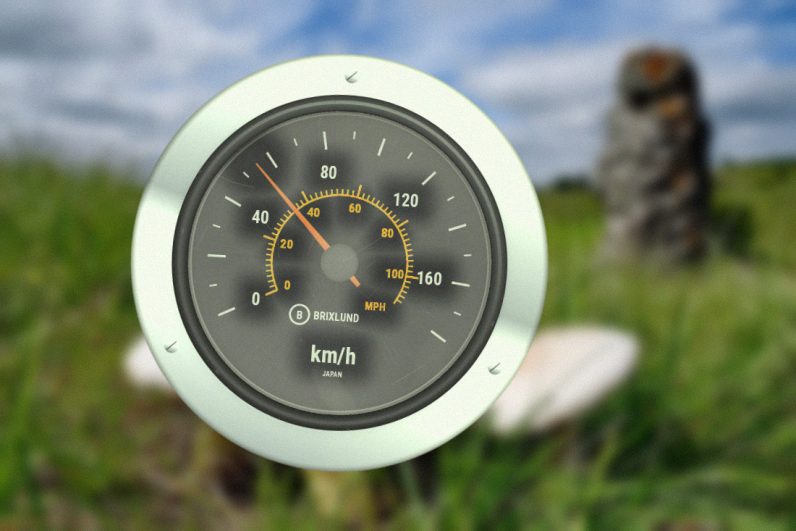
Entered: 55 km/h
